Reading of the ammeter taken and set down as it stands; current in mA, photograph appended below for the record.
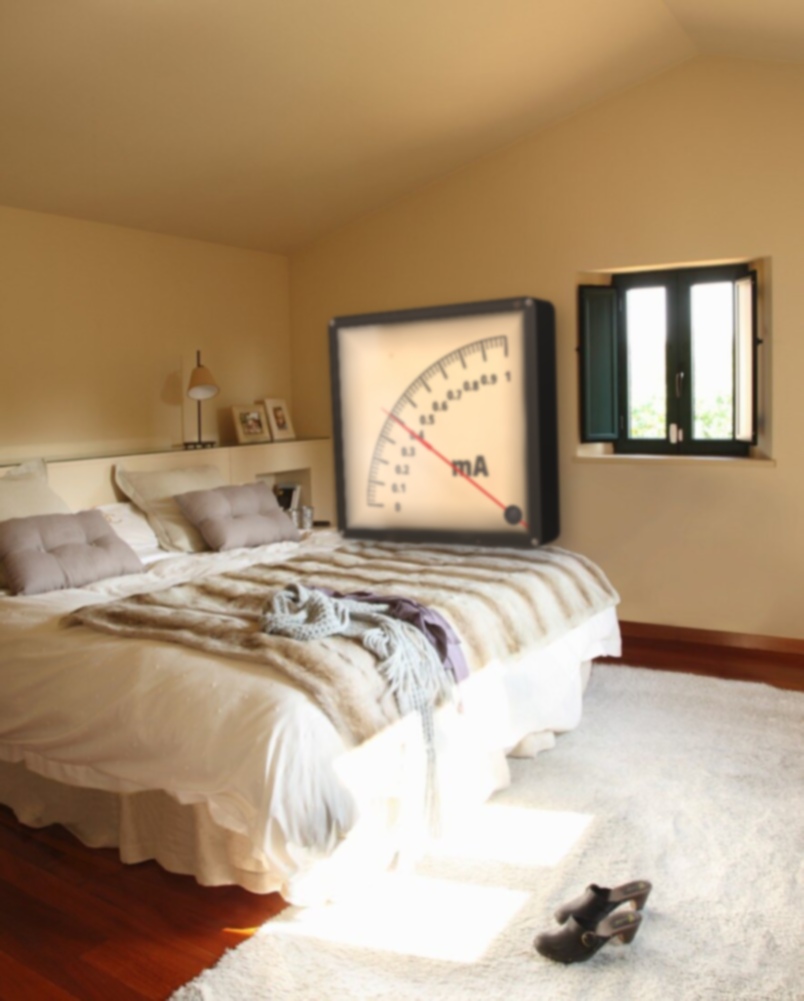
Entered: 0.4 mA
